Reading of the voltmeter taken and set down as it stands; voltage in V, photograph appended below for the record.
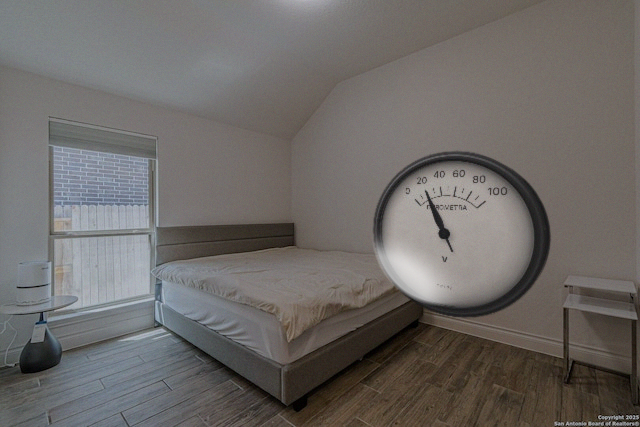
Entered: 20 V
